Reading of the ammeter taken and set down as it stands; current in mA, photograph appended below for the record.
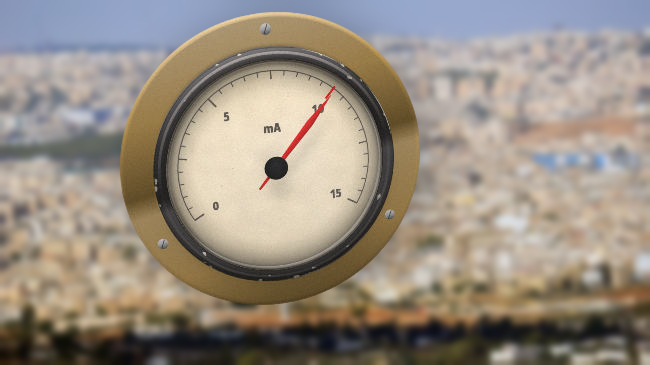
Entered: 10 mA
